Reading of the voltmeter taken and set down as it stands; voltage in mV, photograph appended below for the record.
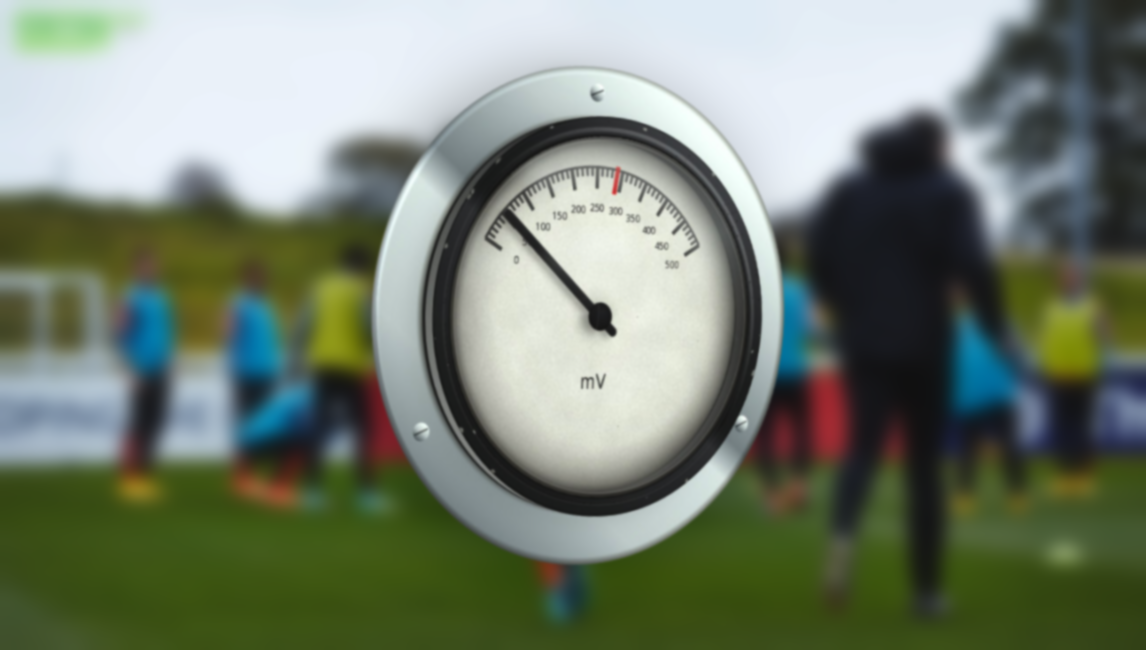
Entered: 50 mV
